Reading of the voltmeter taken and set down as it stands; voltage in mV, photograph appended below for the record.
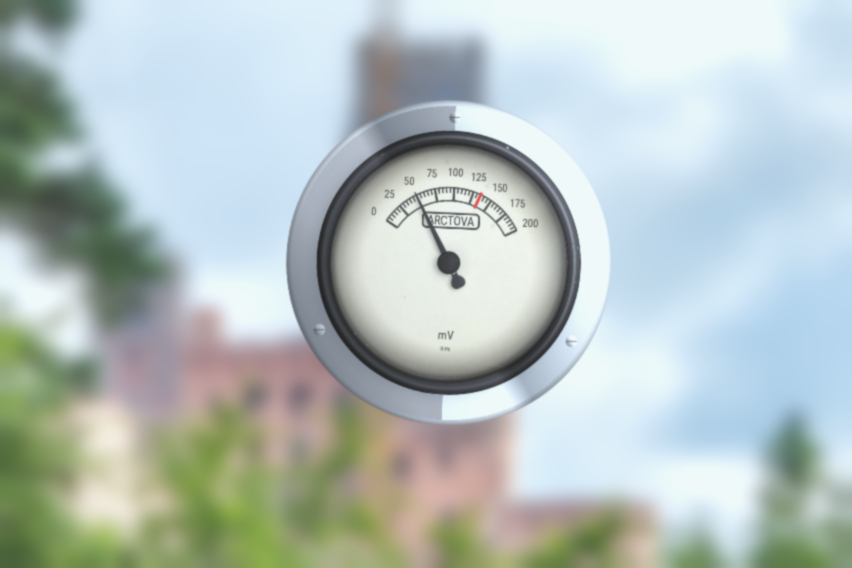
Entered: 50 mV
